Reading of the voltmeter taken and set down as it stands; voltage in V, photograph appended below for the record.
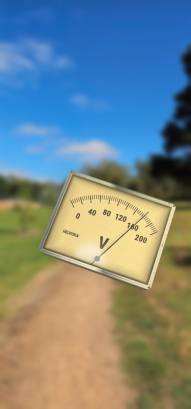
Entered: 160 V
